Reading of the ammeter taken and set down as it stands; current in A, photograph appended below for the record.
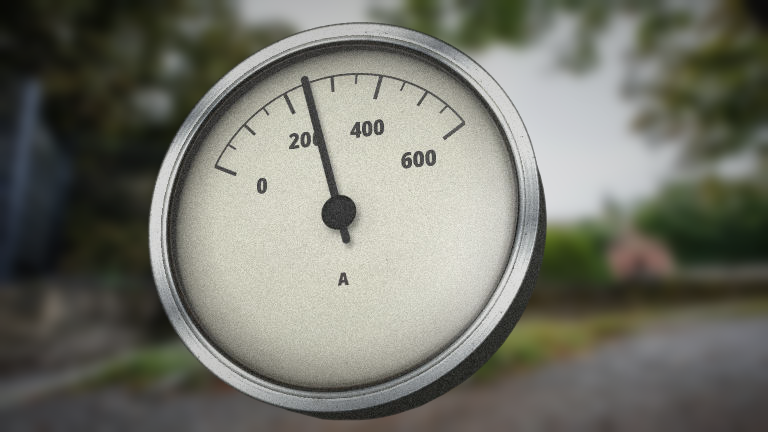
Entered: 250 A
